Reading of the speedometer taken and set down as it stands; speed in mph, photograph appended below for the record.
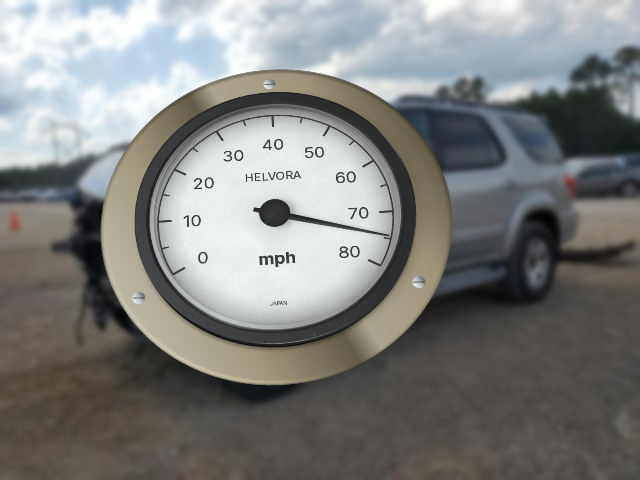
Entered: 75 mph
